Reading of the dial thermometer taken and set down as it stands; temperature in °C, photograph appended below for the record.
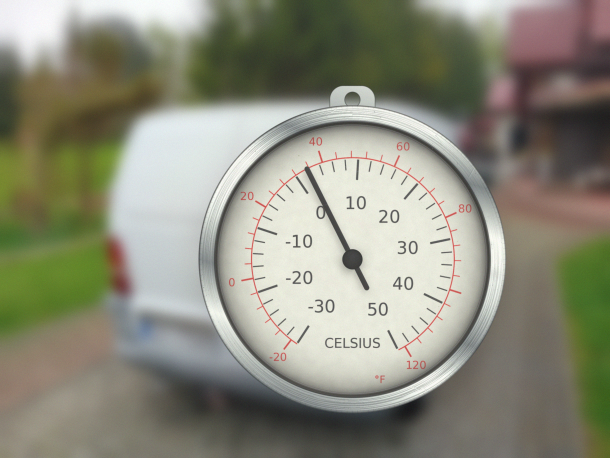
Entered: 2 °C
